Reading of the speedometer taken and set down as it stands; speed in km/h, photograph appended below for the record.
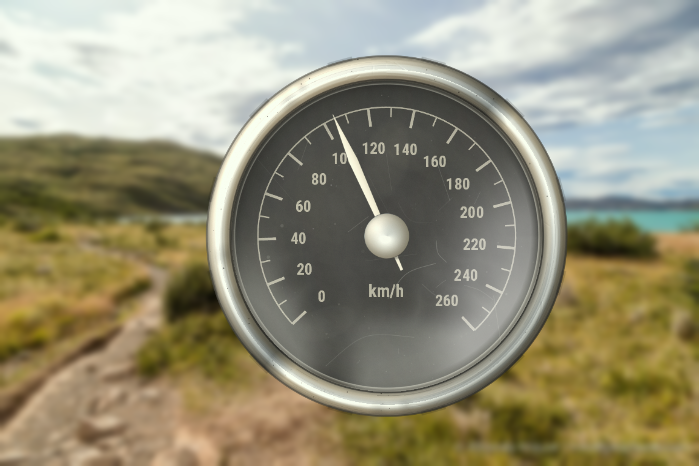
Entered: 105 km/h
